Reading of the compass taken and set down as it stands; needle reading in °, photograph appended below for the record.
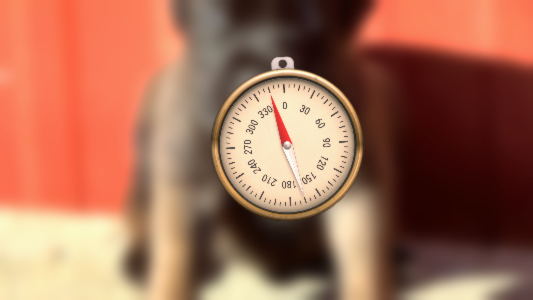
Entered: 345 °
